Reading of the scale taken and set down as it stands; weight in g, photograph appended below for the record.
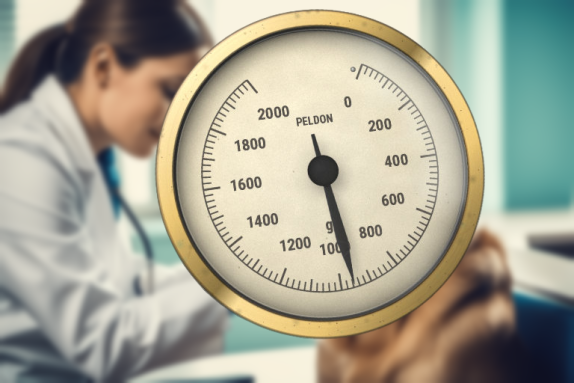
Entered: 960 g
